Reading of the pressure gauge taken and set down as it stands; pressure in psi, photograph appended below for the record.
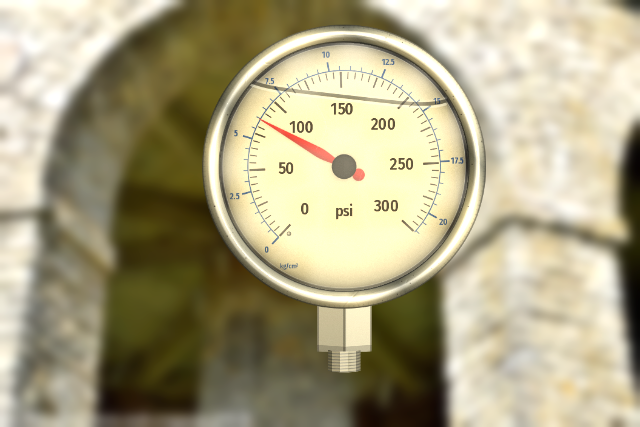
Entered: 85 psi
